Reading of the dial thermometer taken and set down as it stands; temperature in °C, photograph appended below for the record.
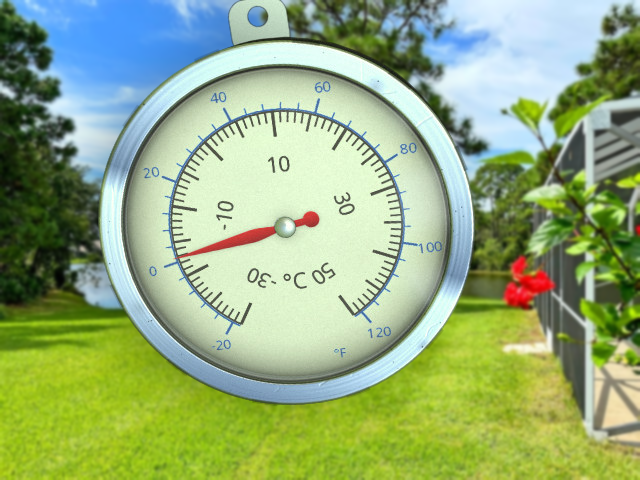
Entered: -17 °C
